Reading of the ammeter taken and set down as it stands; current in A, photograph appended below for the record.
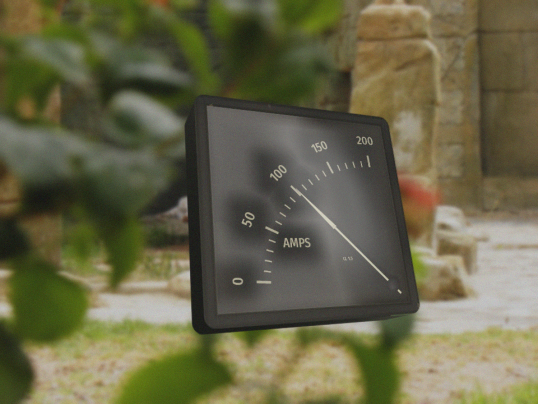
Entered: 100 A
